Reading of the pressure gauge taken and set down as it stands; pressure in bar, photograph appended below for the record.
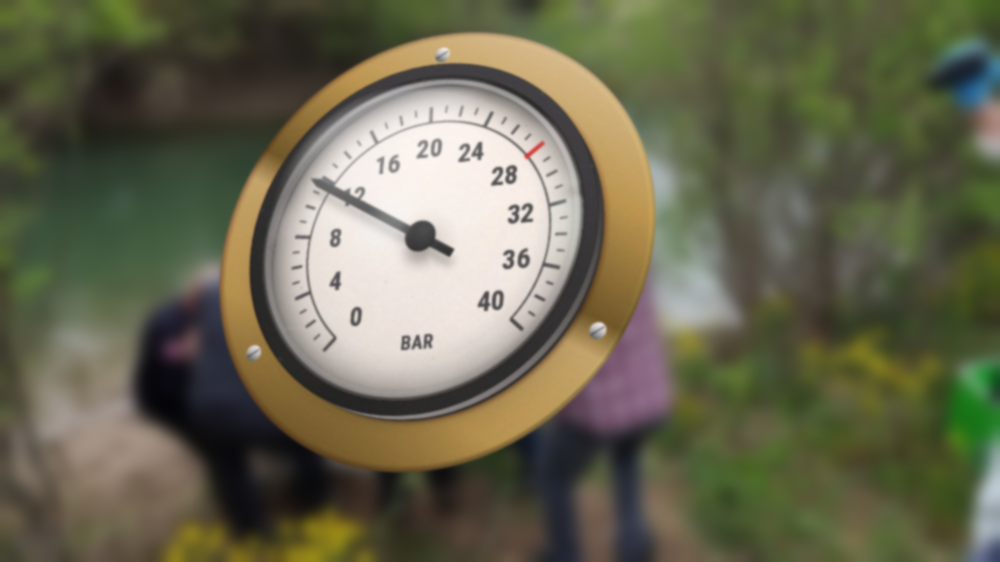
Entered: 11.5 bar
